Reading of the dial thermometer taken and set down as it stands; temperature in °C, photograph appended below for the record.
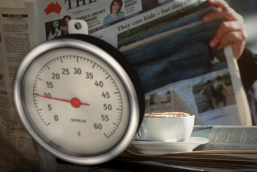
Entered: 10 °C
